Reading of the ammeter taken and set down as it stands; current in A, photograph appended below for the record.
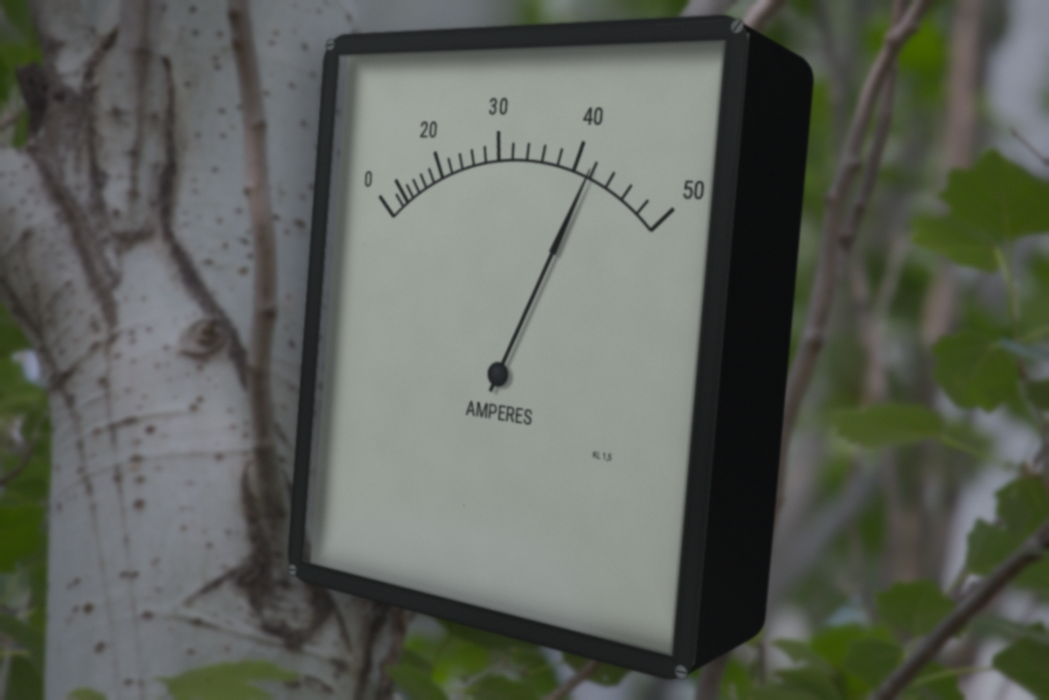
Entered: 42 A
